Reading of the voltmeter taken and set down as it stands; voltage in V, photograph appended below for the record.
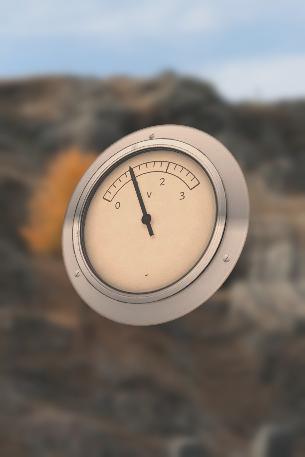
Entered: 1 V
